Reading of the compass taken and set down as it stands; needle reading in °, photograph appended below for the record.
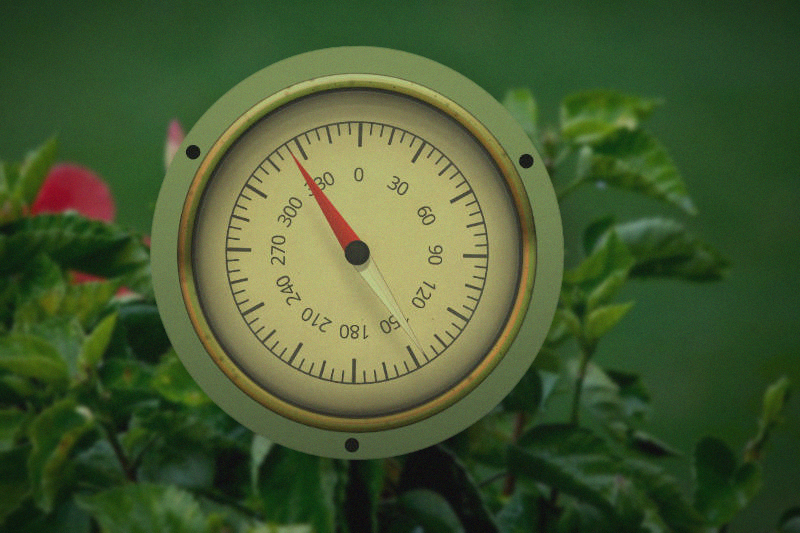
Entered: 325 °
